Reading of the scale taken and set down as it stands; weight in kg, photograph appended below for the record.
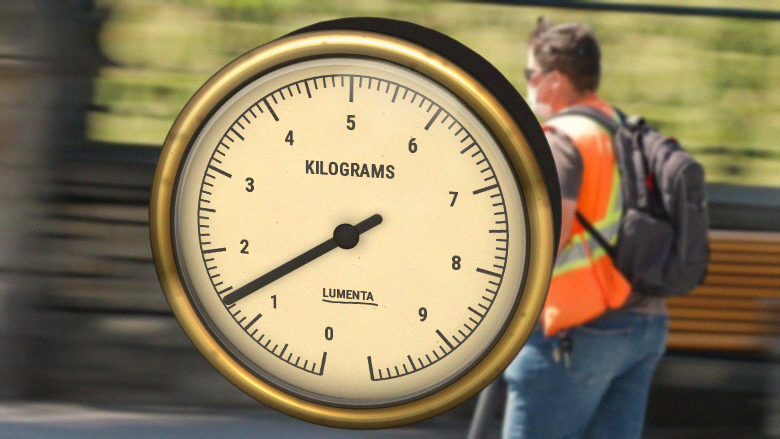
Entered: 1.4 kg
